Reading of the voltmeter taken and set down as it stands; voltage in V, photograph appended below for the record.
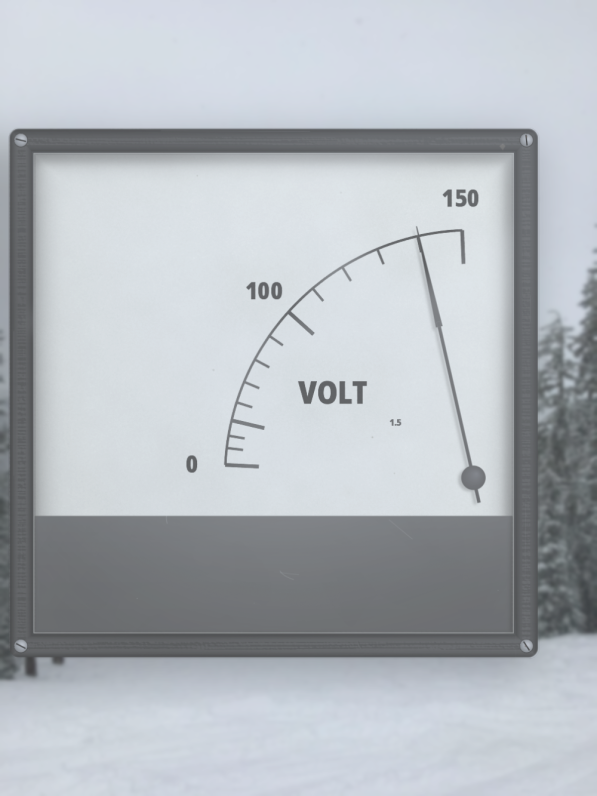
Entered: 140 V
